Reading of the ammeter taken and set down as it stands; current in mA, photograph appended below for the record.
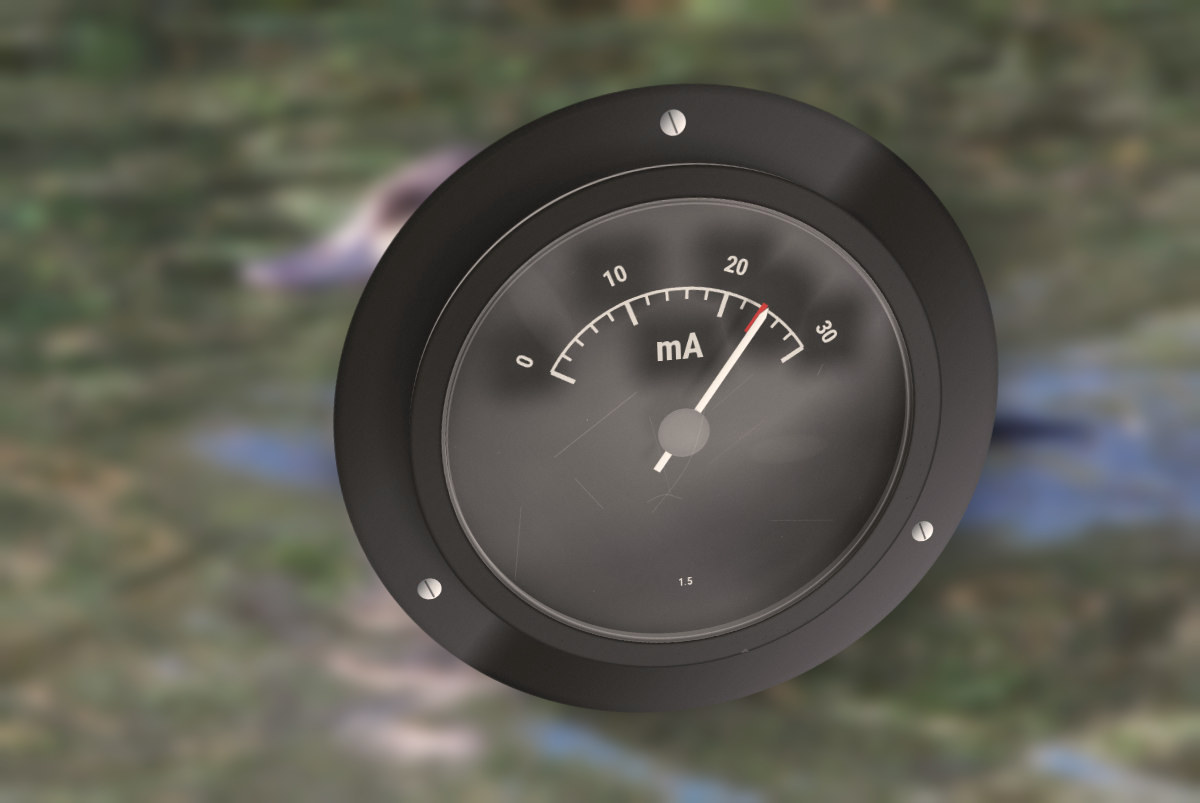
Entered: 24 mA
